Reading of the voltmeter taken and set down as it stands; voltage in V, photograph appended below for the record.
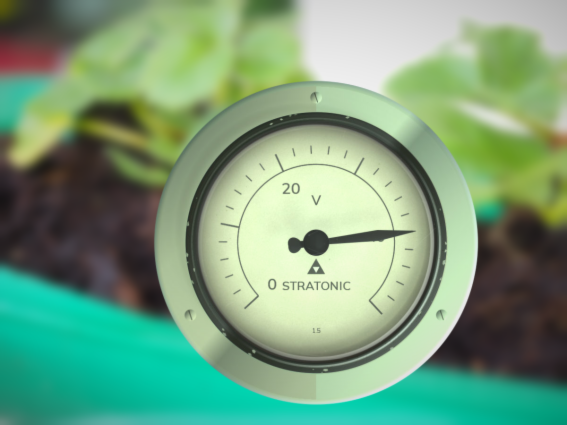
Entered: 40 V
